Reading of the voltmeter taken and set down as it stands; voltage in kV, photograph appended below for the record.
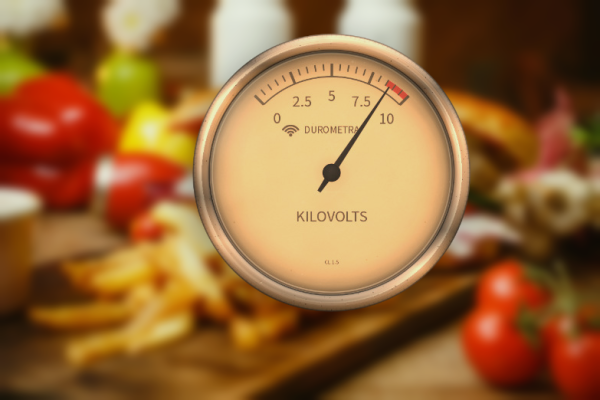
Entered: 8.75 kV
